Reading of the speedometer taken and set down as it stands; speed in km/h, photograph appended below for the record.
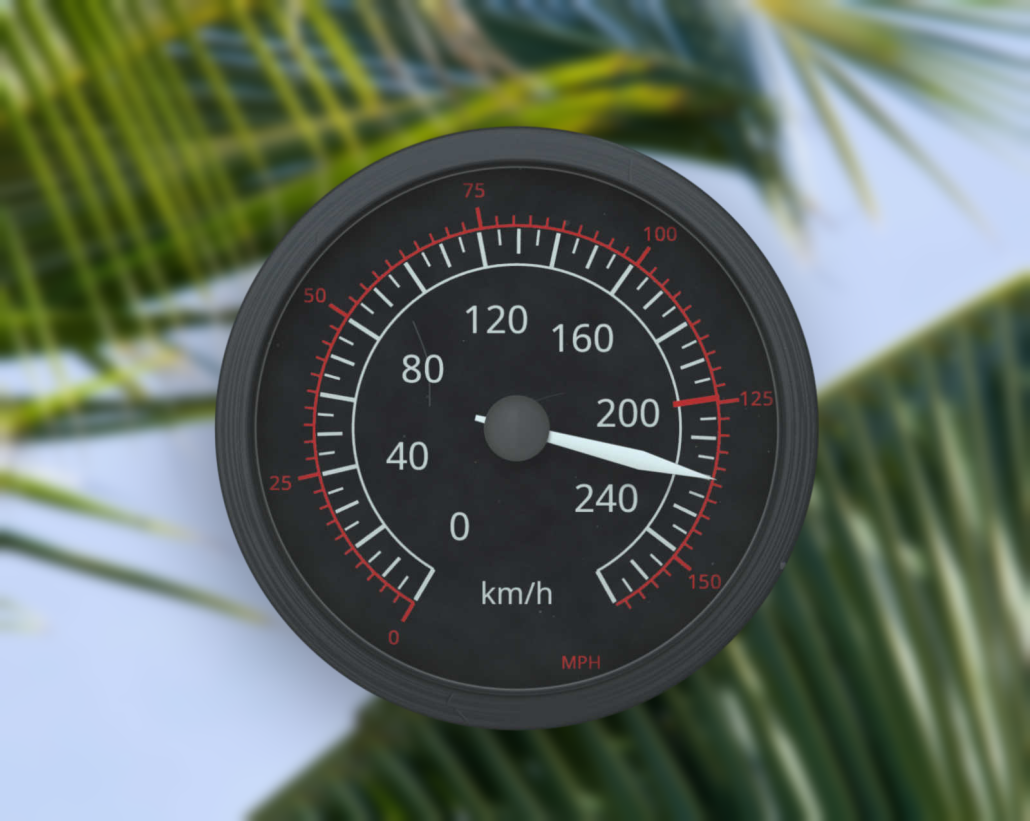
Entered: 220 km/h
